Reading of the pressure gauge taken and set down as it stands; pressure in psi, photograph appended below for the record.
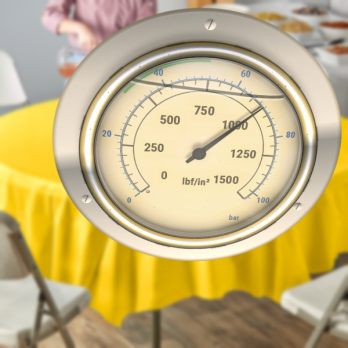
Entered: 1000 psi
